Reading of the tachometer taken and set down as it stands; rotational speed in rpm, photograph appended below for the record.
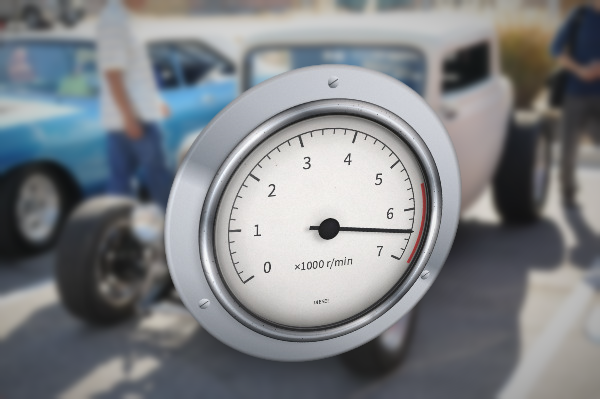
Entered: 6400 rpm
